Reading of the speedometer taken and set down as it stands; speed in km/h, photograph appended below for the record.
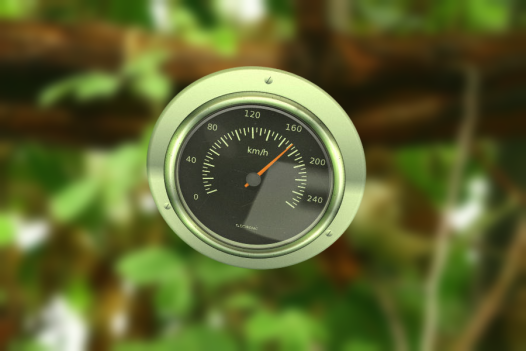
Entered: 170 km/h
